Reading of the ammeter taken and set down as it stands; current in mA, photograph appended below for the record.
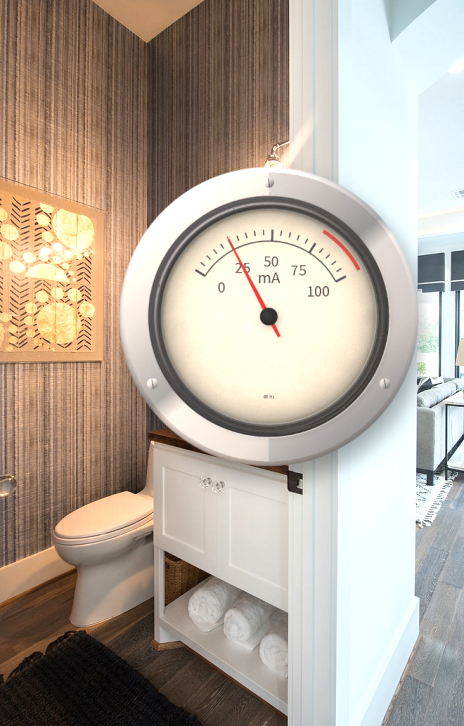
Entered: 25 mA
